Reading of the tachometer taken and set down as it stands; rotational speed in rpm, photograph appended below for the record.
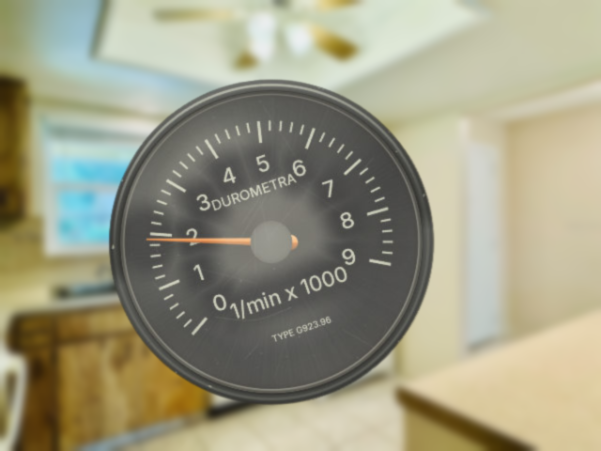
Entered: 1900 rpm
